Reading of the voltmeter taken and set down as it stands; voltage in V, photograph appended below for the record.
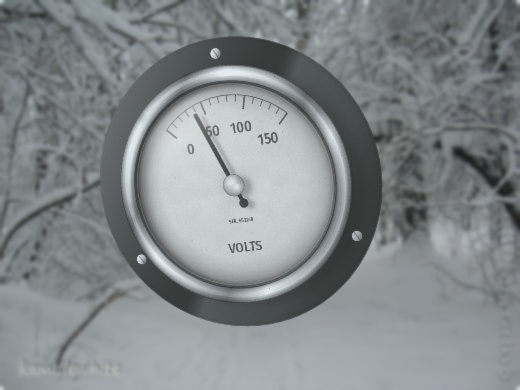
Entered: 40 V
